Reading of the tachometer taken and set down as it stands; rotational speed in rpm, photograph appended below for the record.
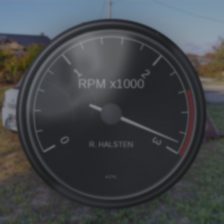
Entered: 2900 rpm
